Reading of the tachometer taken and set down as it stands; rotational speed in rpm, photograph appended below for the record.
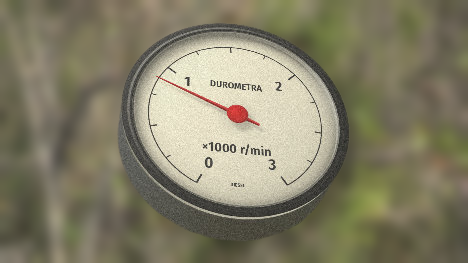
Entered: 875 rpm
